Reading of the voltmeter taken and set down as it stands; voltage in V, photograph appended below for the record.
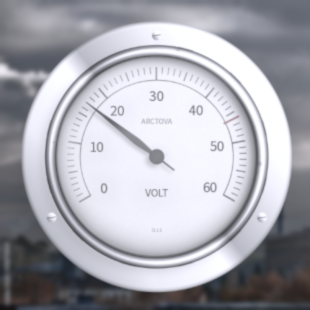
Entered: 17 V
